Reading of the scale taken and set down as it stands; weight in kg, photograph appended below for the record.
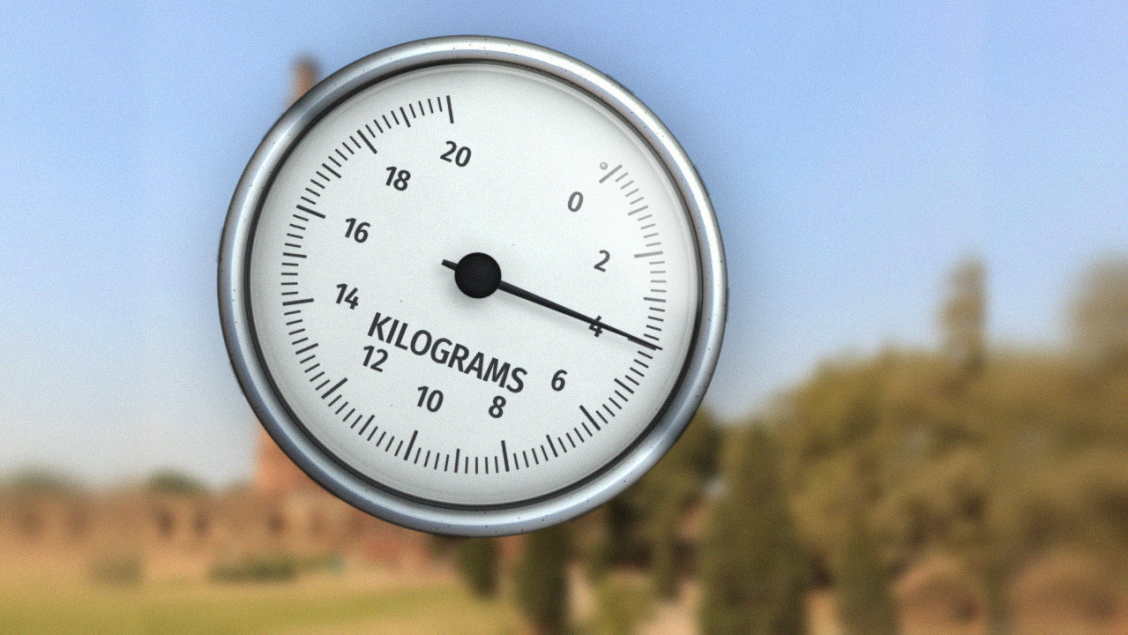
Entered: 4 kg
